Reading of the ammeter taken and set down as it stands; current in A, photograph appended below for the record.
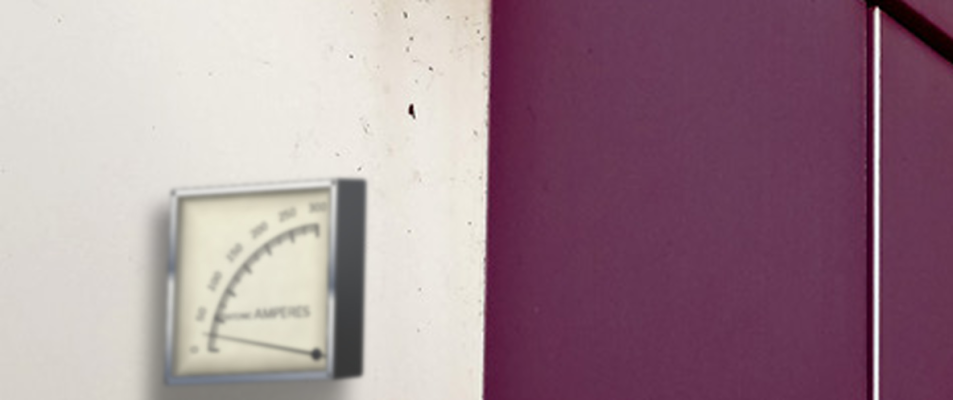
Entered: 25 A
